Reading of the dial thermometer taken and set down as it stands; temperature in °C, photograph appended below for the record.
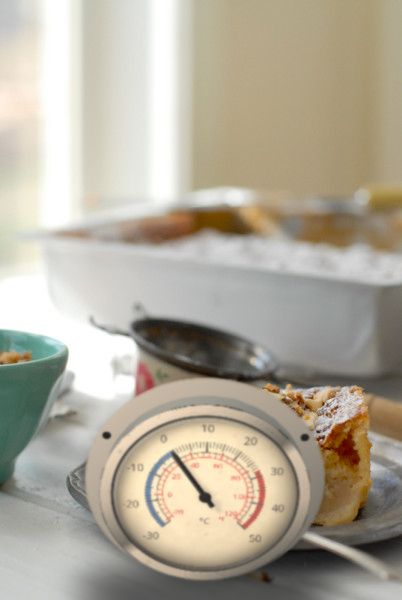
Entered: 0 °C
